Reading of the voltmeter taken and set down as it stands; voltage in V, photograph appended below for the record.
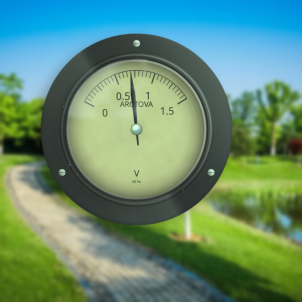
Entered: 0.7 V
